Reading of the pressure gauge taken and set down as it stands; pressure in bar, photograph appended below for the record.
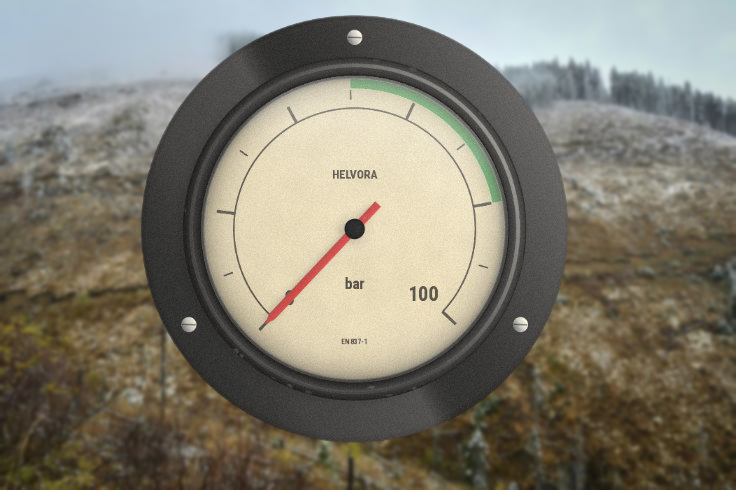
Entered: 0 bar
